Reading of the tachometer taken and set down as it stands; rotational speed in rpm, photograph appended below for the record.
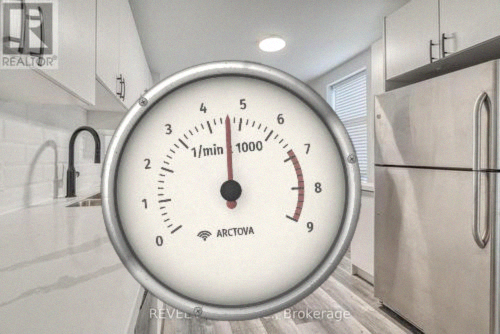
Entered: 4600 rpm
